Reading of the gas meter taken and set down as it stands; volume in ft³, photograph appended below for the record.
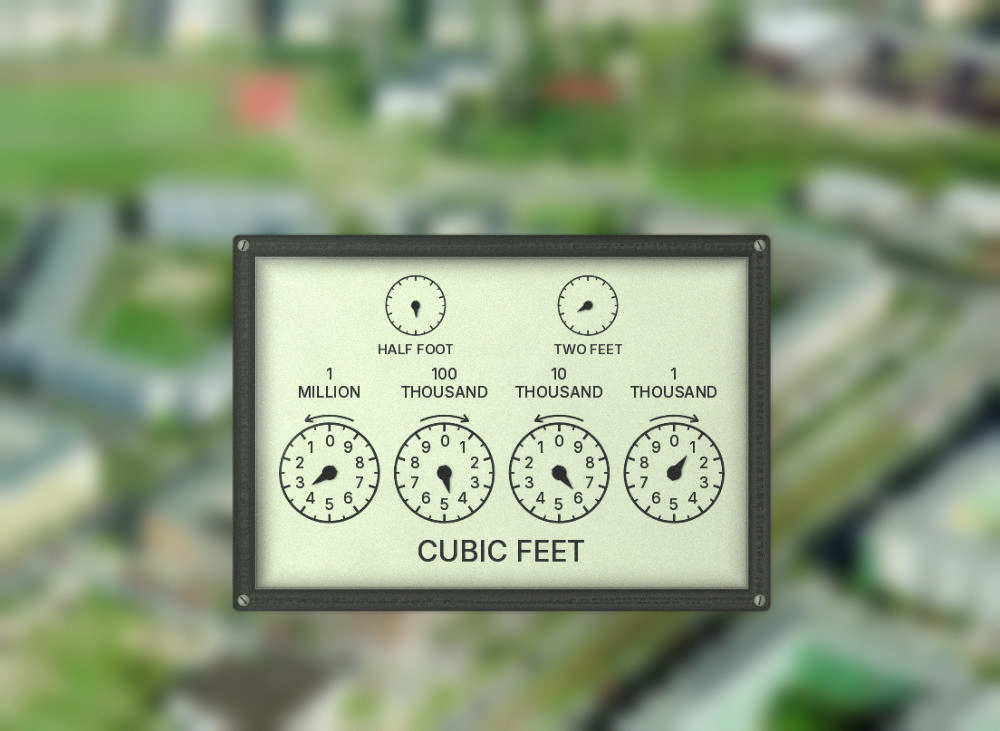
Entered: 346100 ft³
